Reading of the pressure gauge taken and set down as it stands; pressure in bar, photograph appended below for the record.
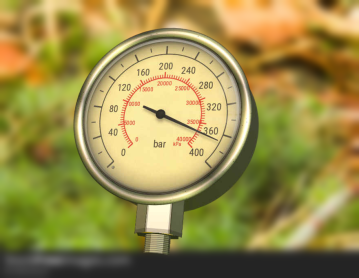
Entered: 370 bar
